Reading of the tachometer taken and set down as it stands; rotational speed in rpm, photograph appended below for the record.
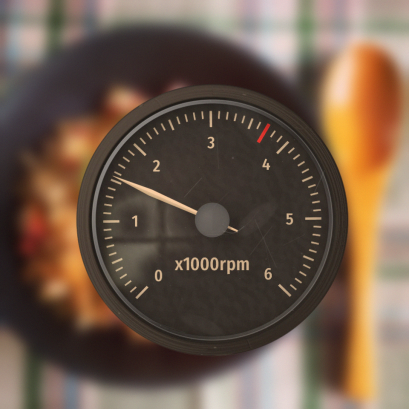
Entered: 1550 rpm
